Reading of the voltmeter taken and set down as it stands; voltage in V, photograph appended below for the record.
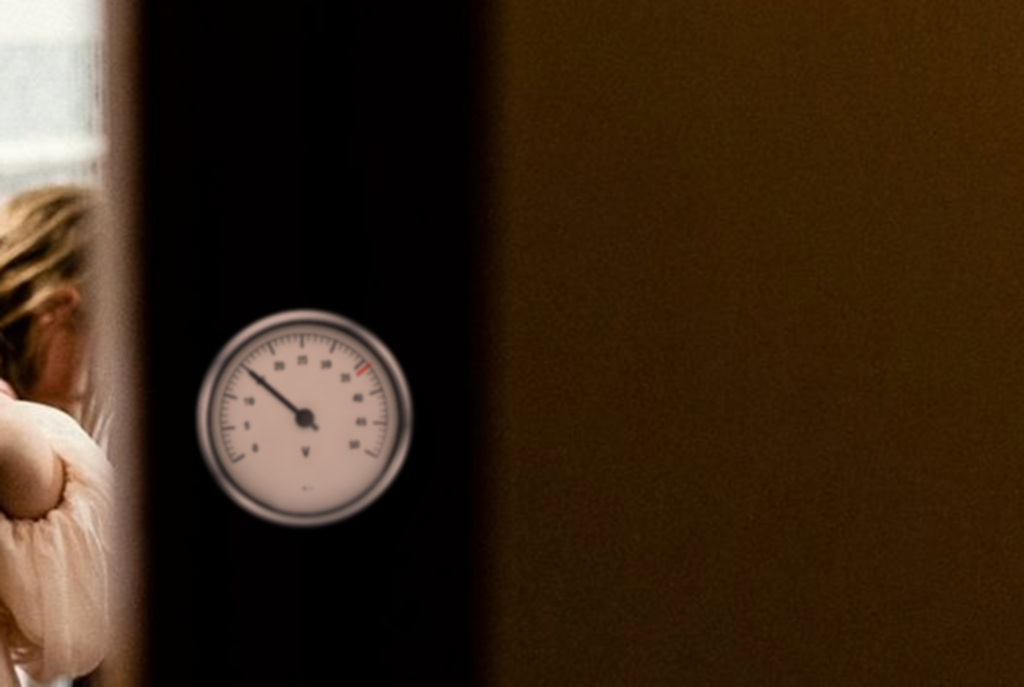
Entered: 15 V
